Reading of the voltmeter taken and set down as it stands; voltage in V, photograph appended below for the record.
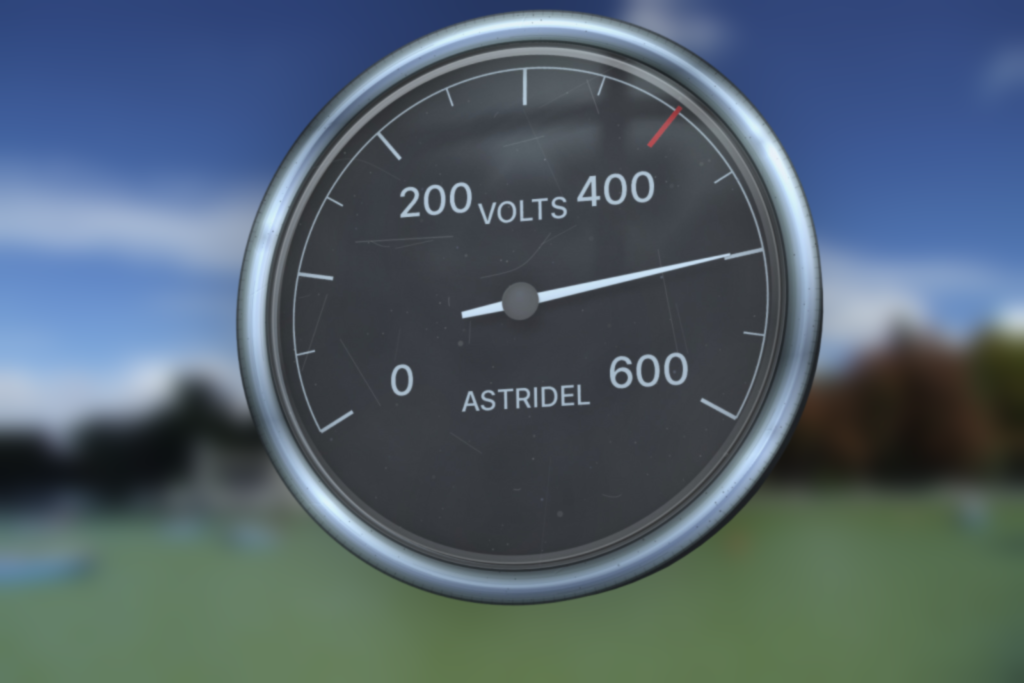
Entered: 500 V
